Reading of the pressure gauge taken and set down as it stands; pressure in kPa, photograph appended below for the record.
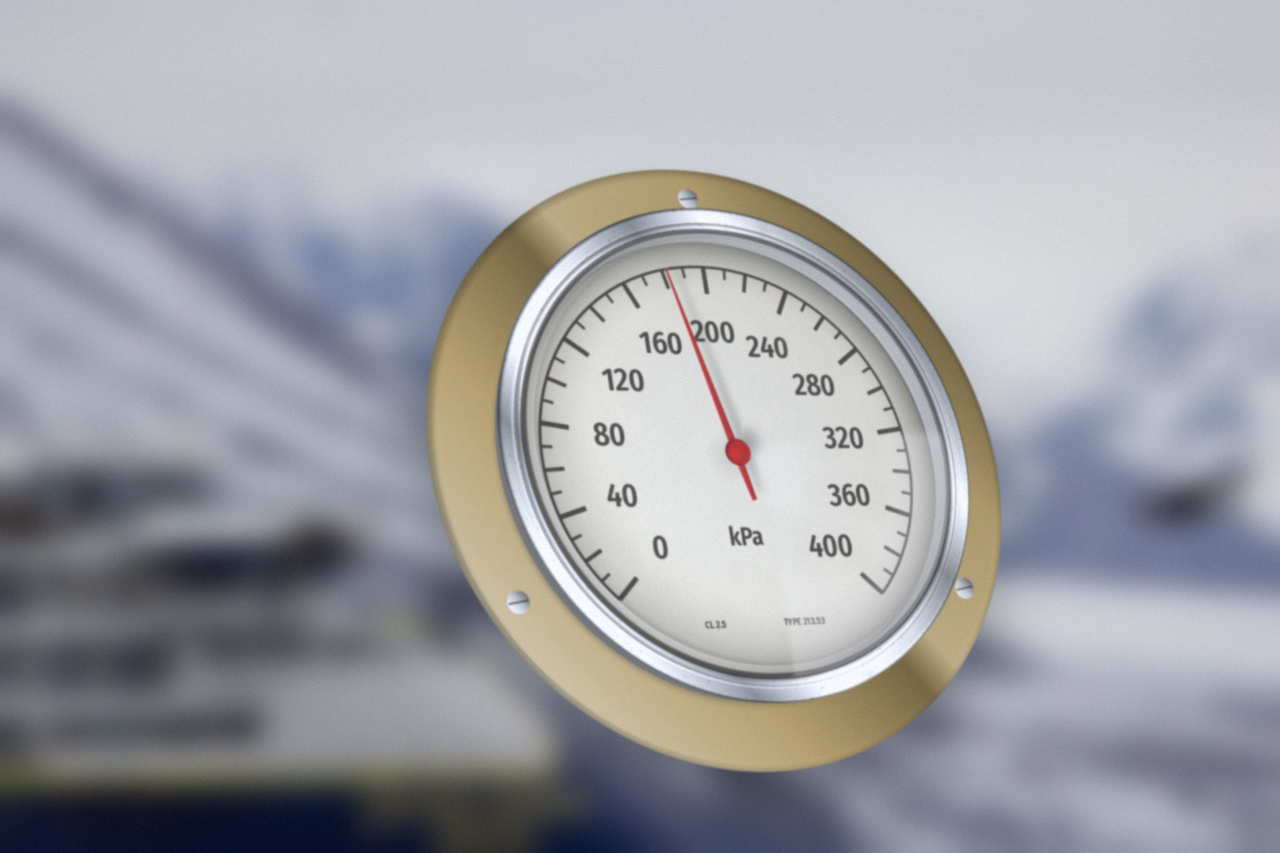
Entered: 180 kPa
